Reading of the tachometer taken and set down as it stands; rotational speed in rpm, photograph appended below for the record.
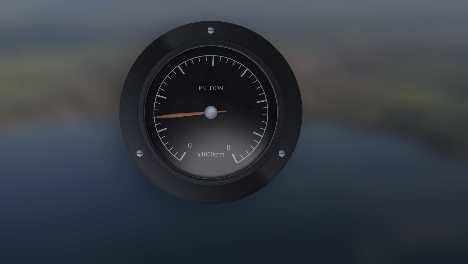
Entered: 1400 rpm
